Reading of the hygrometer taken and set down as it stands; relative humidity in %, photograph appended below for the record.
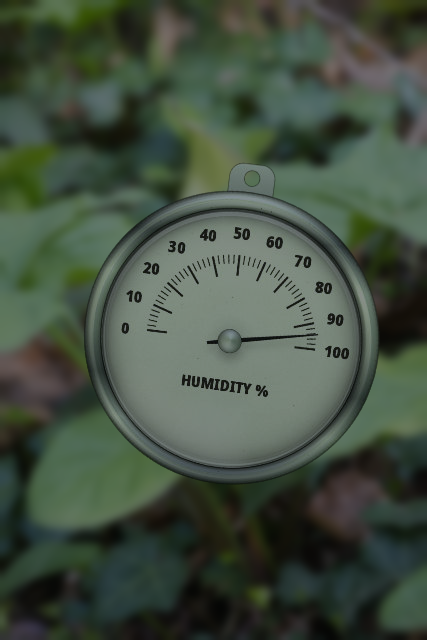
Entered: 94 %
